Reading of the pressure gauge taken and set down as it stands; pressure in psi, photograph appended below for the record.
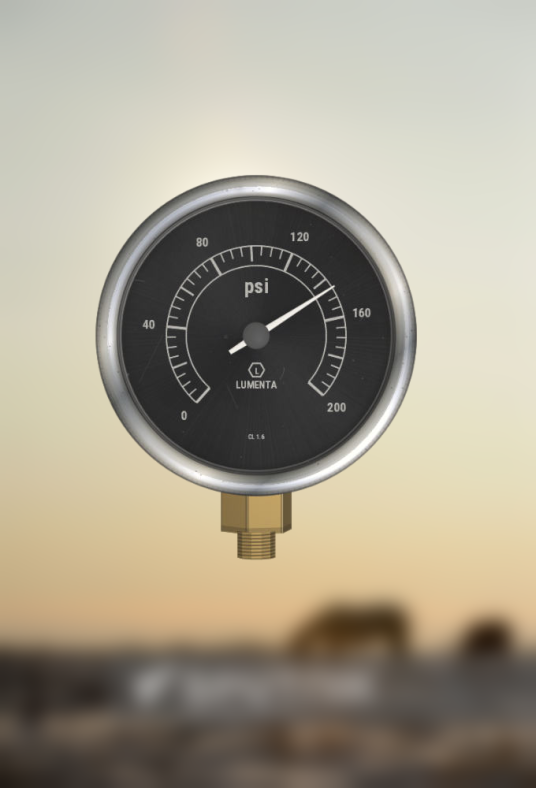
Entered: 145 psi
